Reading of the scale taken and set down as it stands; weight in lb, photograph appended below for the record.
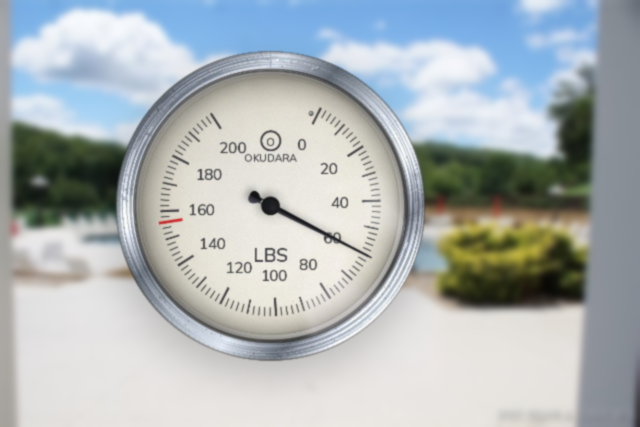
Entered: 60 lb
